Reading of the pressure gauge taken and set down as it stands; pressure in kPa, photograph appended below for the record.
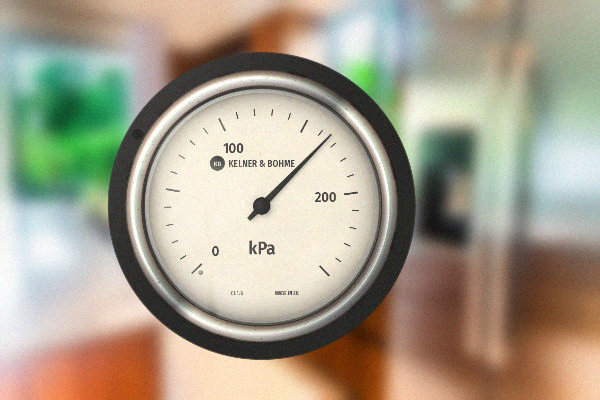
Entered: 165 kPa
